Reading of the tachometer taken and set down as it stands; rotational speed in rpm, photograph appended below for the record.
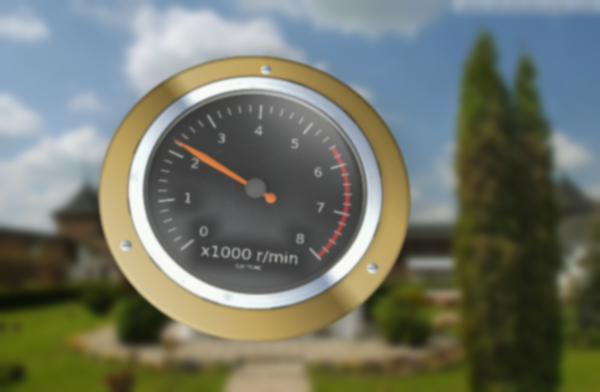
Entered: 2200 rpm
